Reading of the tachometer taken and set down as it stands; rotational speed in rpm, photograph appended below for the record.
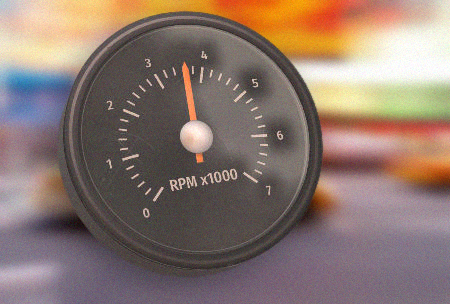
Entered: 3600 rpm
